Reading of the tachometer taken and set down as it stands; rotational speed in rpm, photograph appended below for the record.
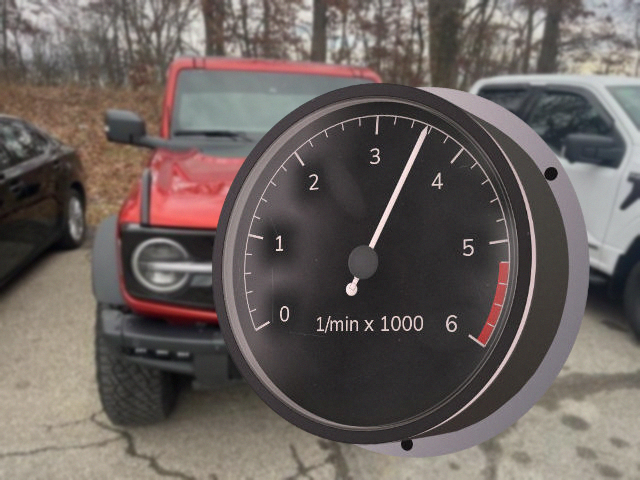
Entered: 3600 rpm
